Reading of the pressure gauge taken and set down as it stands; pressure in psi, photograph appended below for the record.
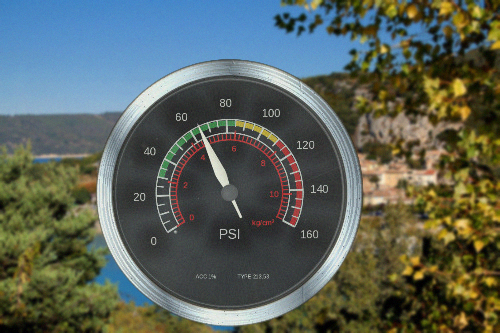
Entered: 65 psi
